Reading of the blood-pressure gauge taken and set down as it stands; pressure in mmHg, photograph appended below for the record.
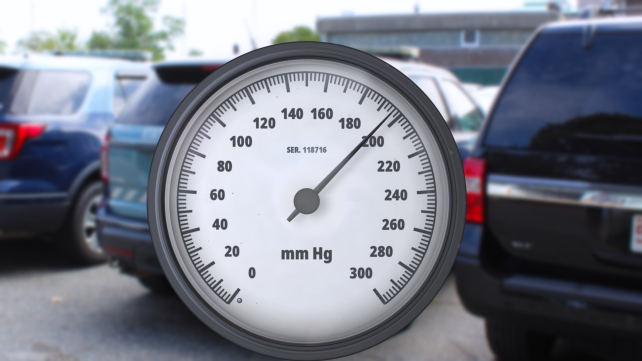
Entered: 196 mmHg
